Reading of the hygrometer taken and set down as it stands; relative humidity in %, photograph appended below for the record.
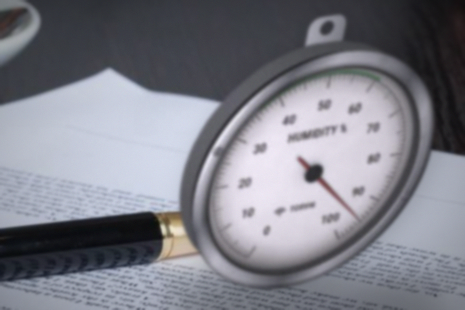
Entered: 95 %
